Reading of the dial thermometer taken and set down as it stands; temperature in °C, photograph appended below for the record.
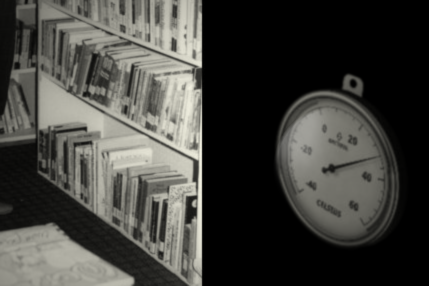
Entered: 32 °C
